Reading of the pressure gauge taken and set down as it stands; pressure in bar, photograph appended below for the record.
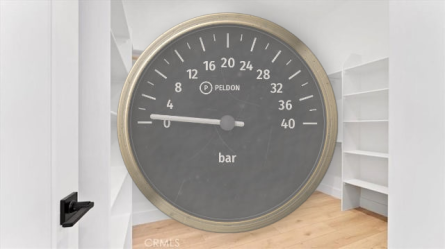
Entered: 1 bar
